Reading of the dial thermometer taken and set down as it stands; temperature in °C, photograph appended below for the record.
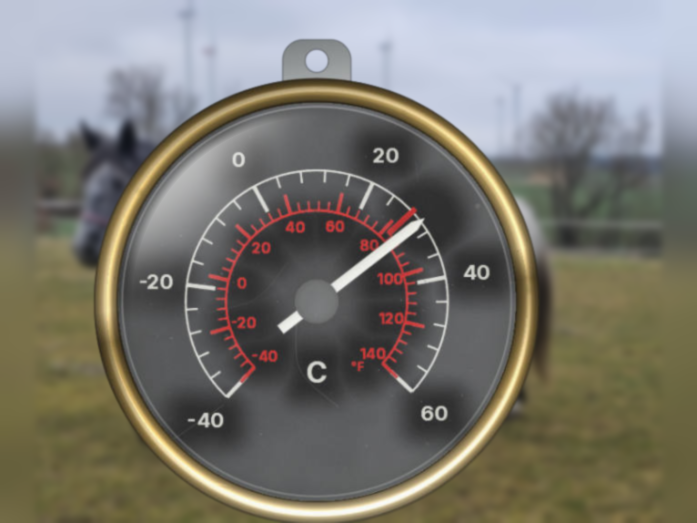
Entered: 30 °C
